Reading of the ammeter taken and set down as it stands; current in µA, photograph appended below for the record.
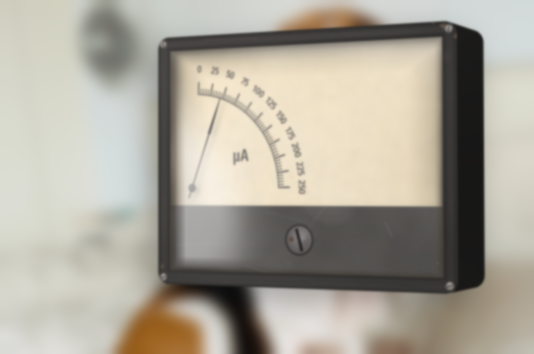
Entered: 50 µA
